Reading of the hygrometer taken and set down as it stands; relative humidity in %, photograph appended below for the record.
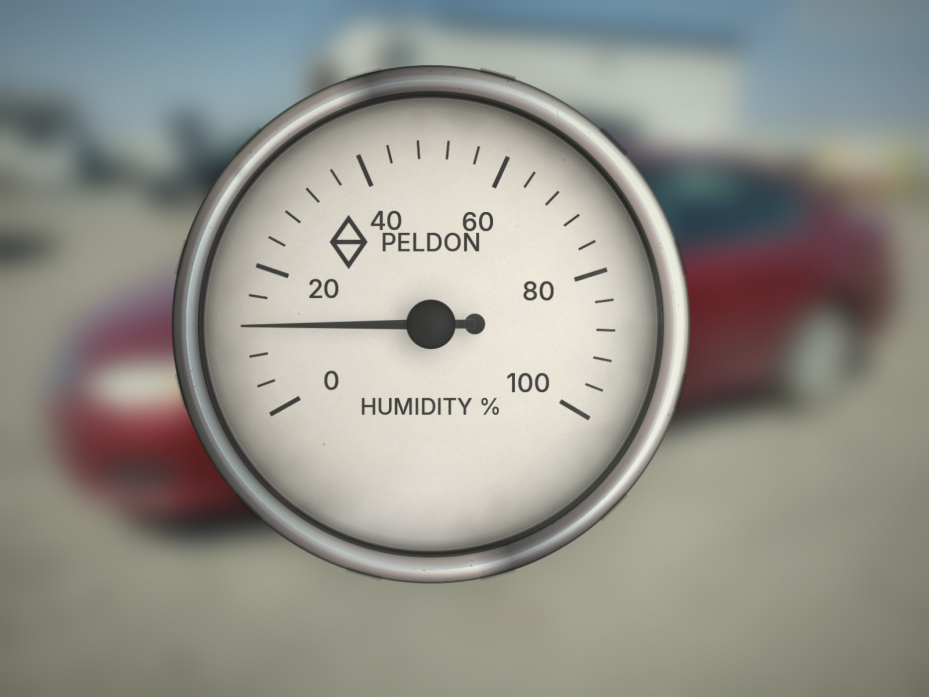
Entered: 12 %
